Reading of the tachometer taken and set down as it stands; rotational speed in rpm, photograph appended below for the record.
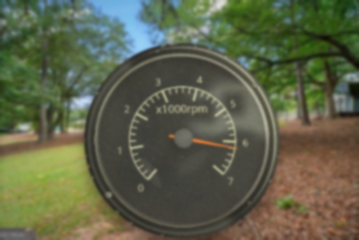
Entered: 6200 rpm
